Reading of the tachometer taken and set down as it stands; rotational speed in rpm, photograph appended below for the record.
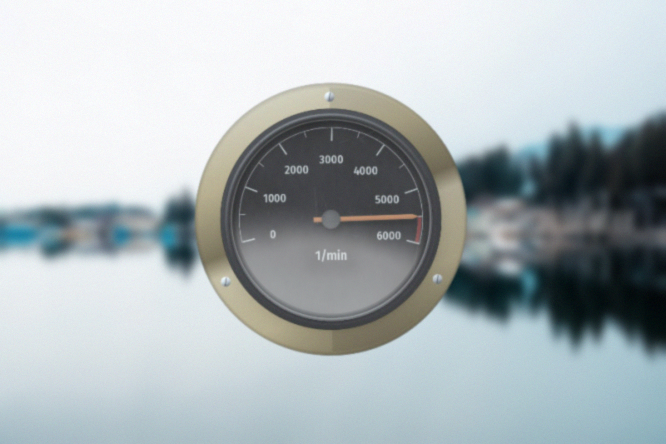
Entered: 5500 rpm
